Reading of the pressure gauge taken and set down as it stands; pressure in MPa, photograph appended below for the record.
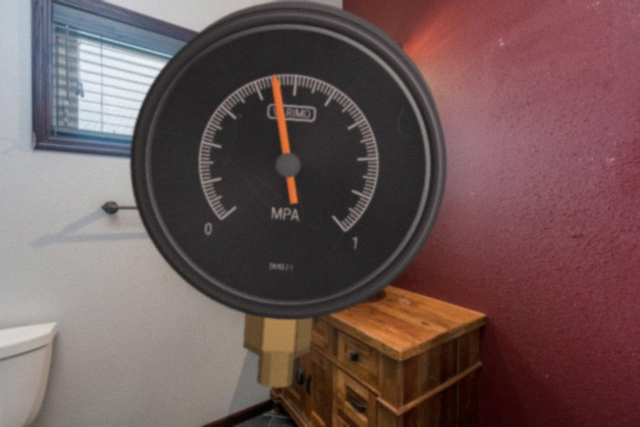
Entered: 0.45 MPa
